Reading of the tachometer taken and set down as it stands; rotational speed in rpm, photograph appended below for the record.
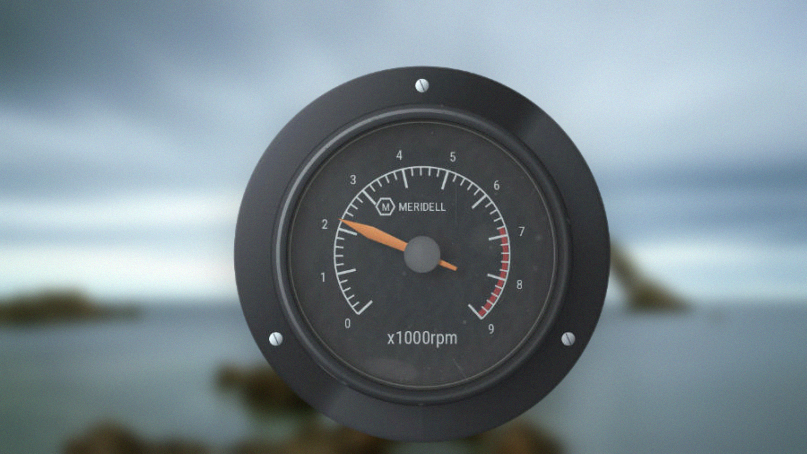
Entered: 2200 rpm
